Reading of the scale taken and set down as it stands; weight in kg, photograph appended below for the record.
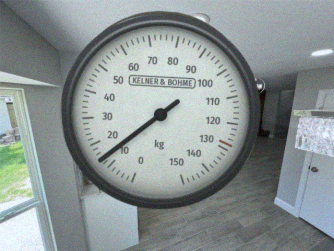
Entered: 14 kg
